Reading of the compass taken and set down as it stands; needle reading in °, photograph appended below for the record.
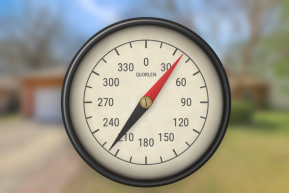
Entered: 37.5 °
